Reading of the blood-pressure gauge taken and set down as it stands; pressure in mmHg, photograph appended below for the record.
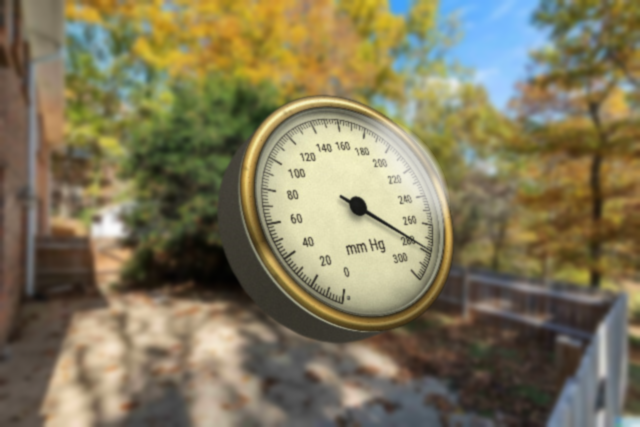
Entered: 280 mmHg
